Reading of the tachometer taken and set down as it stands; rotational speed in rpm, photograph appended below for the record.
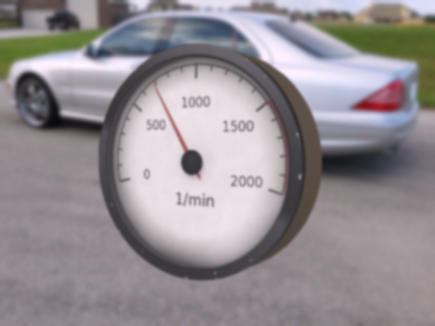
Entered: 700 rpm
